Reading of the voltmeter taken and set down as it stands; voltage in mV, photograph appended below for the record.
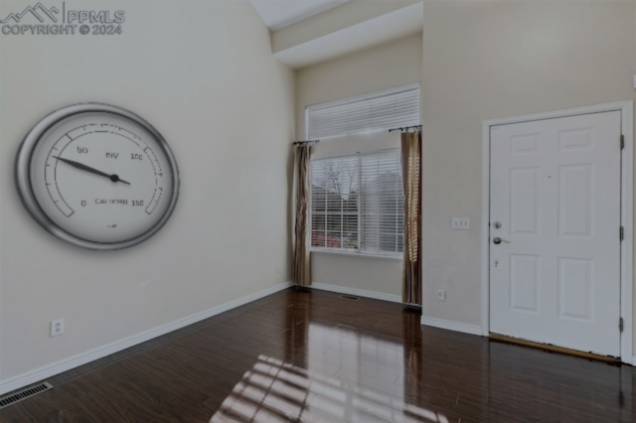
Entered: 35 mV
